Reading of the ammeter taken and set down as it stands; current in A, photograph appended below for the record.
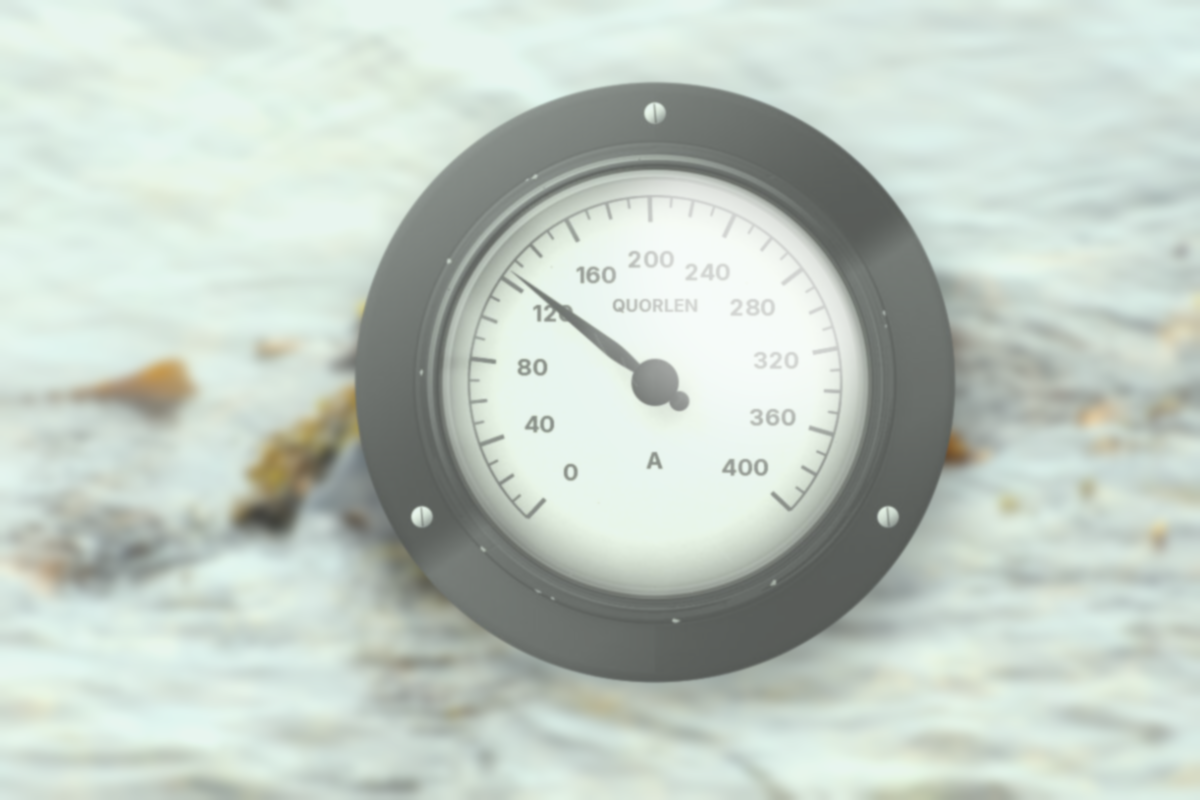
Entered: 125 A
